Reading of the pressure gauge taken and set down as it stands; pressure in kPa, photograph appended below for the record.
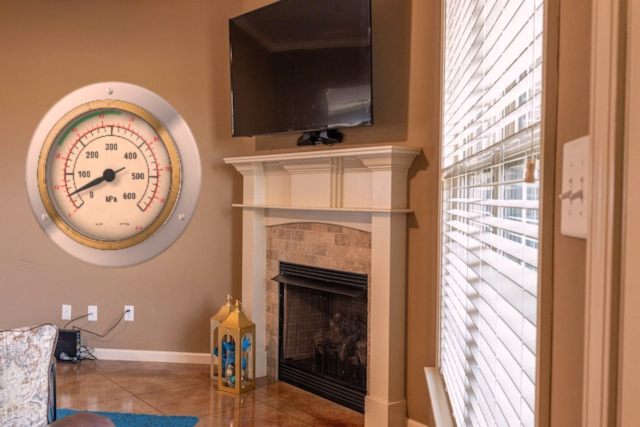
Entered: 40 kPa
